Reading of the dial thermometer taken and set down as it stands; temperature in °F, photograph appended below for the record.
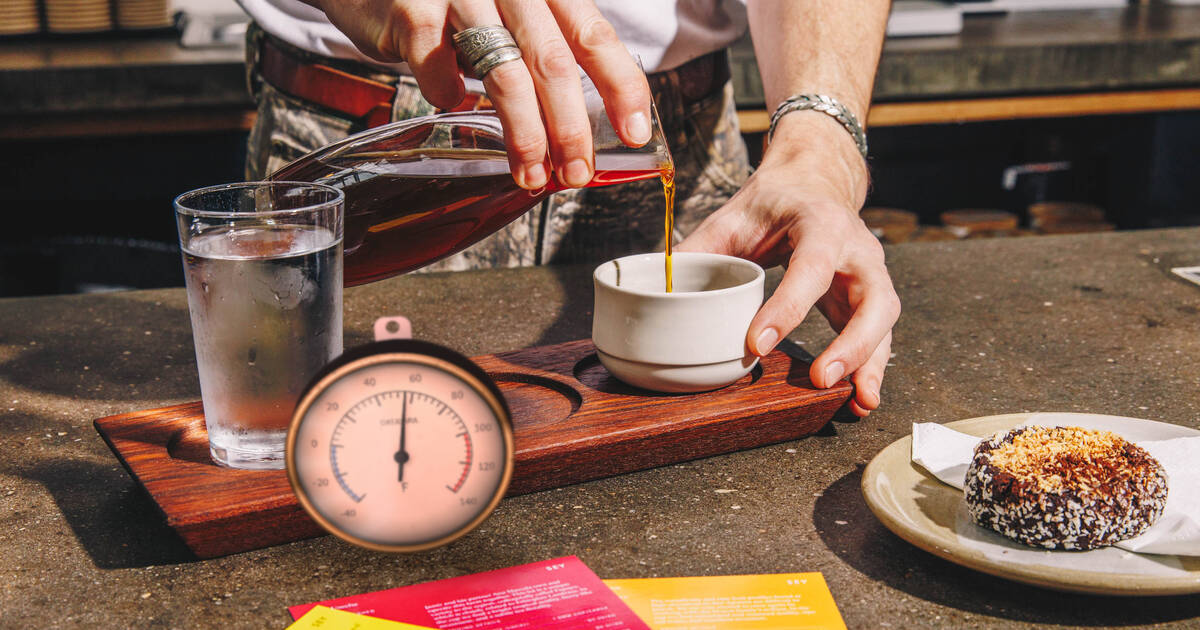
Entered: 56 °F
